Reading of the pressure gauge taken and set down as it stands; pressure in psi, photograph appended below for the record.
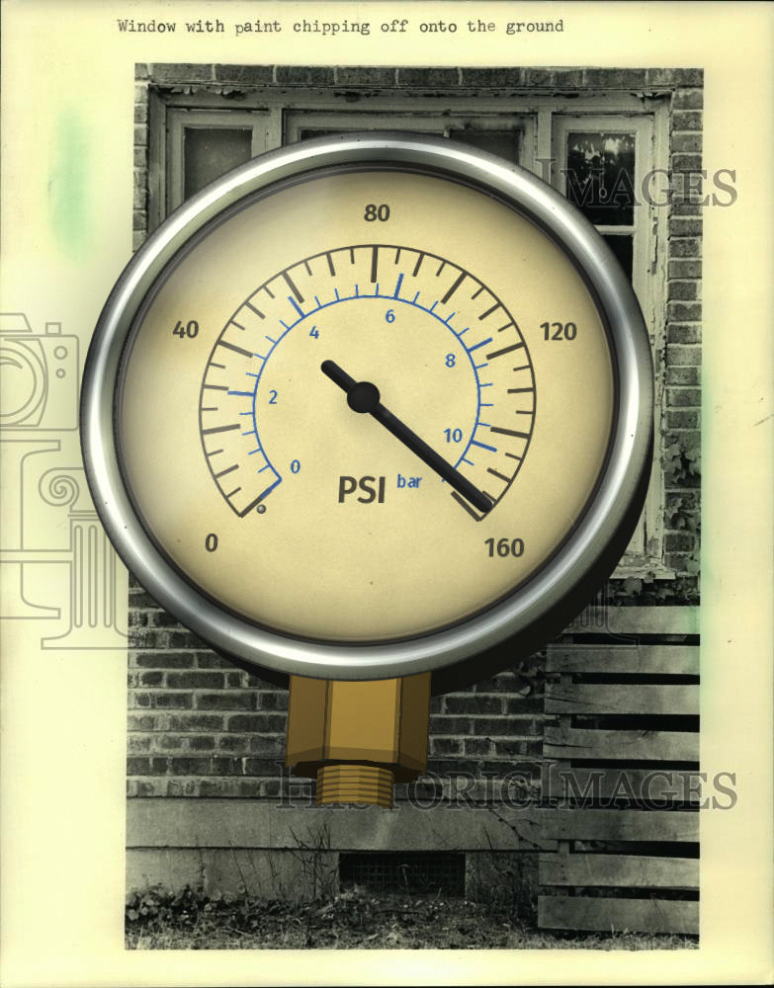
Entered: 157.5 psi
